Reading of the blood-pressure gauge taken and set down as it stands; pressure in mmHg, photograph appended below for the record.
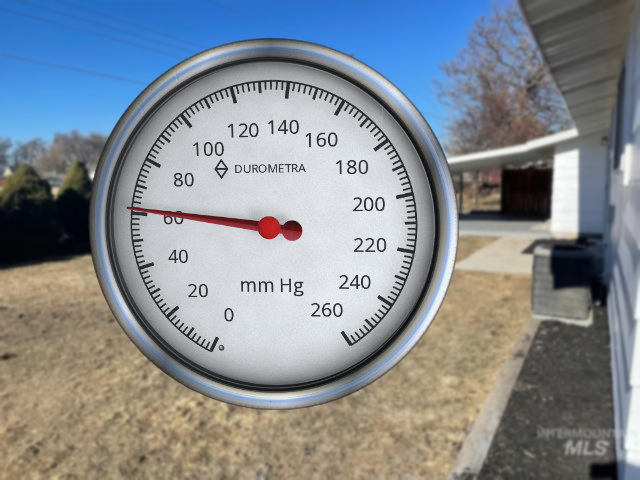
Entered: 62 mmHg
